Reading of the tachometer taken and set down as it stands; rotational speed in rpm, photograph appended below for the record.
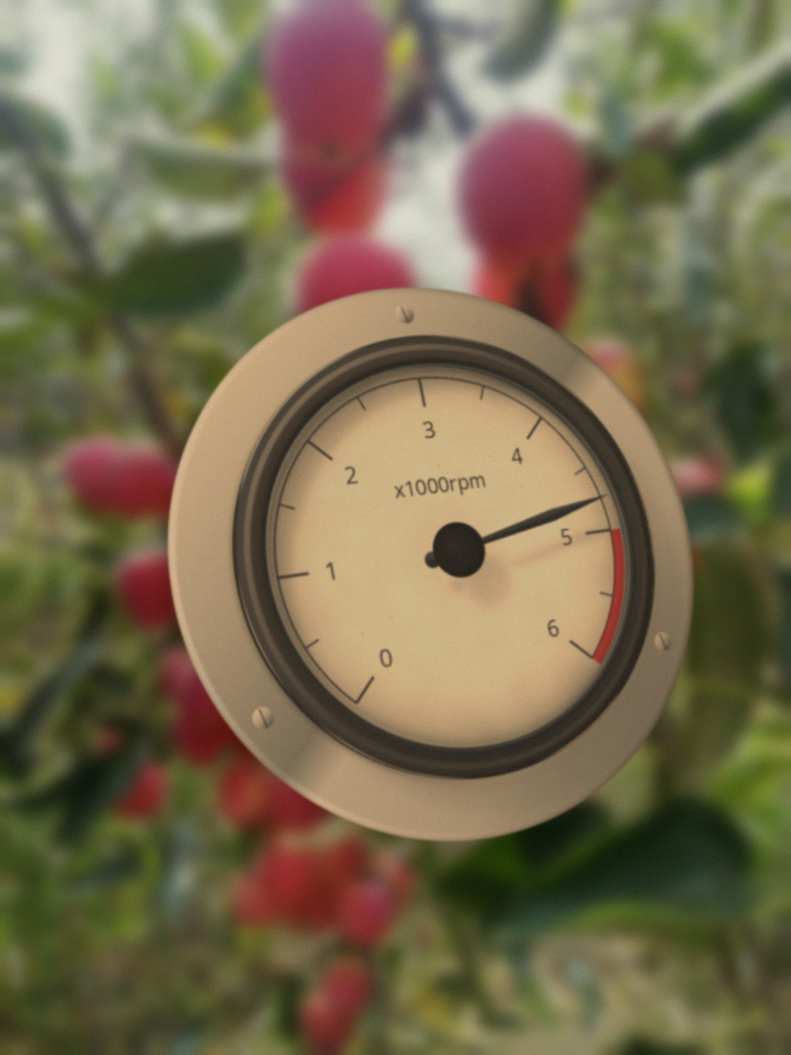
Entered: 4750 rpm
